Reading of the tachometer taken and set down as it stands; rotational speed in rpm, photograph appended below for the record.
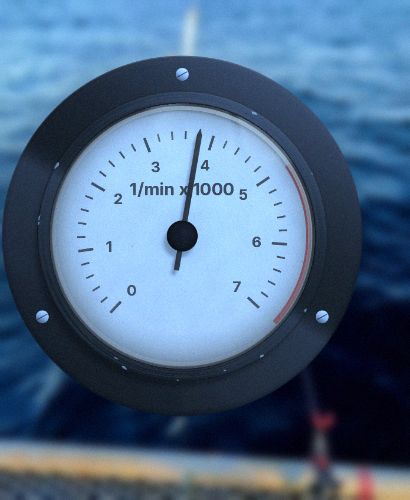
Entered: 3800 rpm
